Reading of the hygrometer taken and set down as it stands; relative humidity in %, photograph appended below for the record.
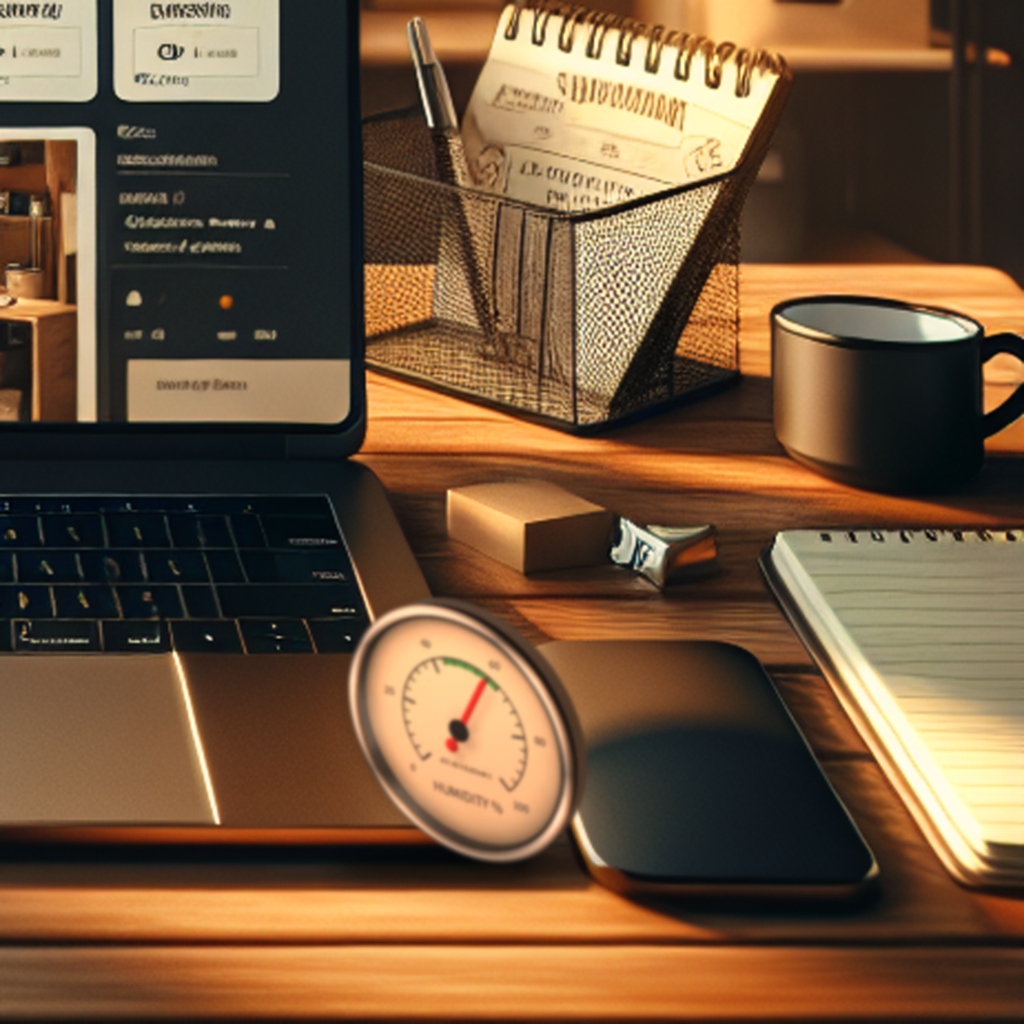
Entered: 60 %
